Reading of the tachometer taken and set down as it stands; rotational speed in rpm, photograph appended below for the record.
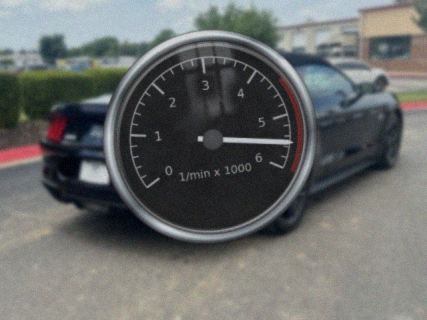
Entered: 5500 rpm
